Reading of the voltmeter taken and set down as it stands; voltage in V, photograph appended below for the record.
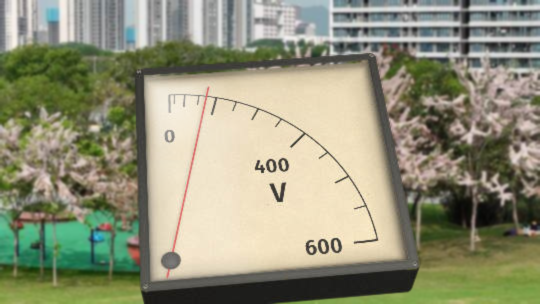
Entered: 175 V
